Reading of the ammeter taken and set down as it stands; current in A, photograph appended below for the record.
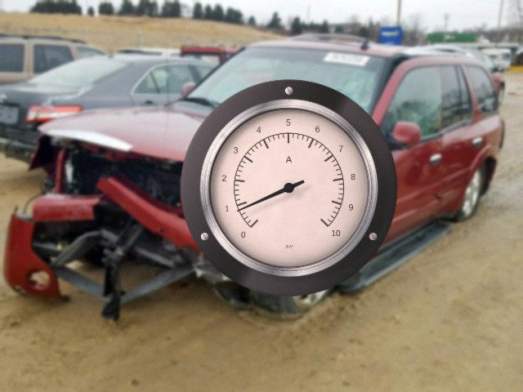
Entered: 0.8 A
